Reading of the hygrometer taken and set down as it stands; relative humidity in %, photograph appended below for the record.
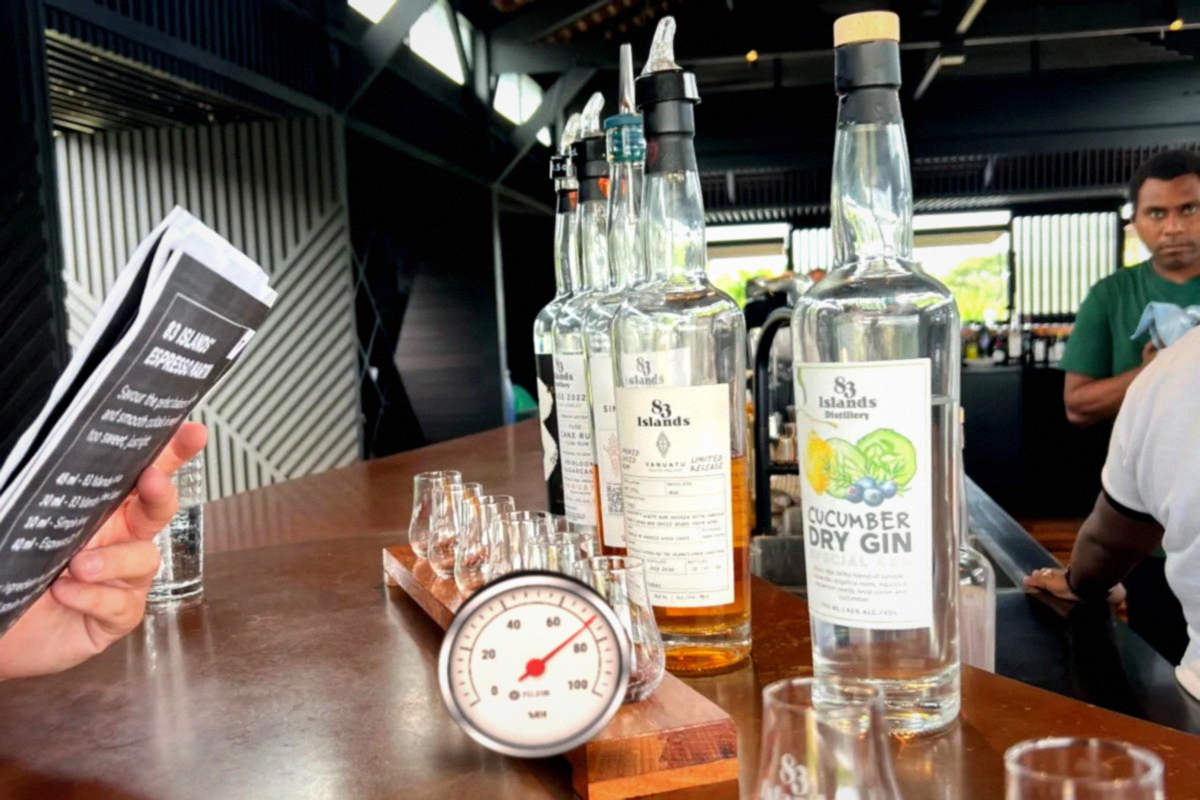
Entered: 72 %
